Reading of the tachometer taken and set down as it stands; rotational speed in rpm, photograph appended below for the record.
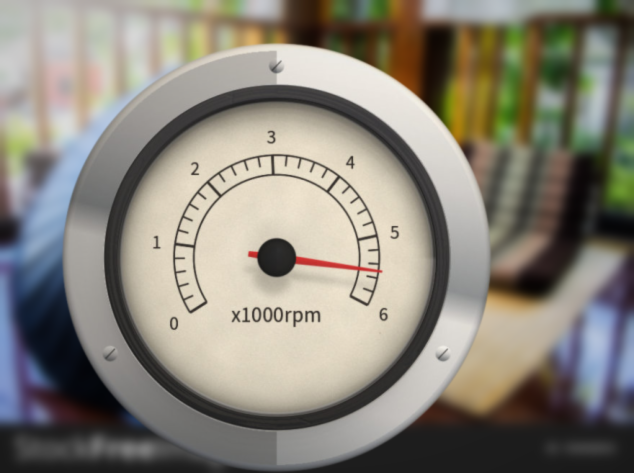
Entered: 5500 rpm
